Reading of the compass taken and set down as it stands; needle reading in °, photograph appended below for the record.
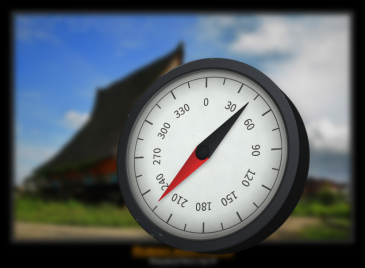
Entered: 225 °
